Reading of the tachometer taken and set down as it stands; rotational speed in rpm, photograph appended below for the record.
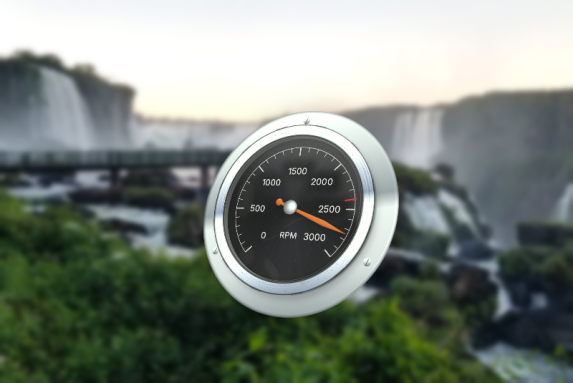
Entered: 2750 rpm
